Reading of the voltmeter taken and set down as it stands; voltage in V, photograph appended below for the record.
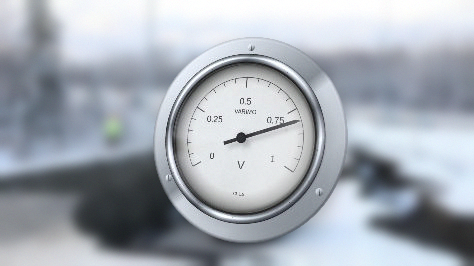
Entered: 0.8 V
